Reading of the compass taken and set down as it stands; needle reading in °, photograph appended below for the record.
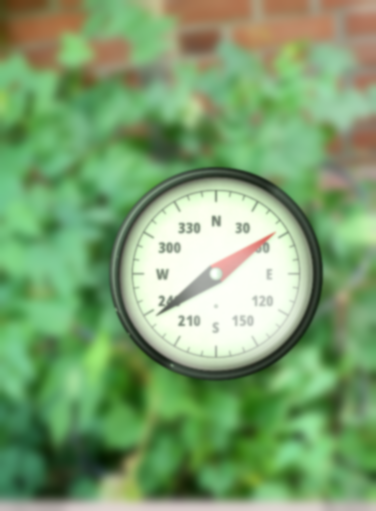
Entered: 55 °
